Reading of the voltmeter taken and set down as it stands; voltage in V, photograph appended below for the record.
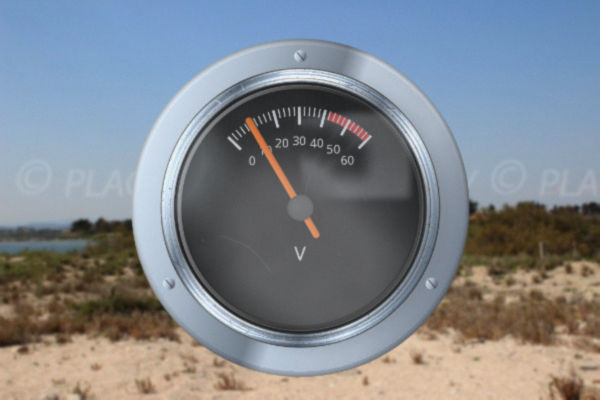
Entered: 10 V
